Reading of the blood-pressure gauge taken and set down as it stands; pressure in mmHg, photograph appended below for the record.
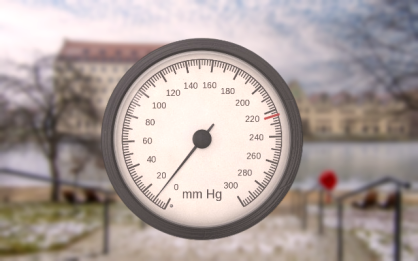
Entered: 10 mmHg
